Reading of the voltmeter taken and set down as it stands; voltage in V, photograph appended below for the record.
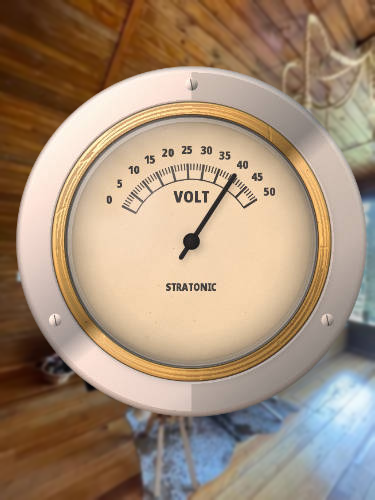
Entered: 40 V
